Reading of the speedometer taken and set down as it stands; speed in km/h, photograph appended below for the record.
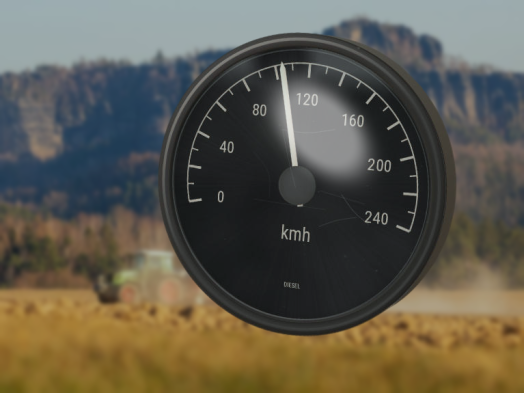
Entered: 105 km/h
